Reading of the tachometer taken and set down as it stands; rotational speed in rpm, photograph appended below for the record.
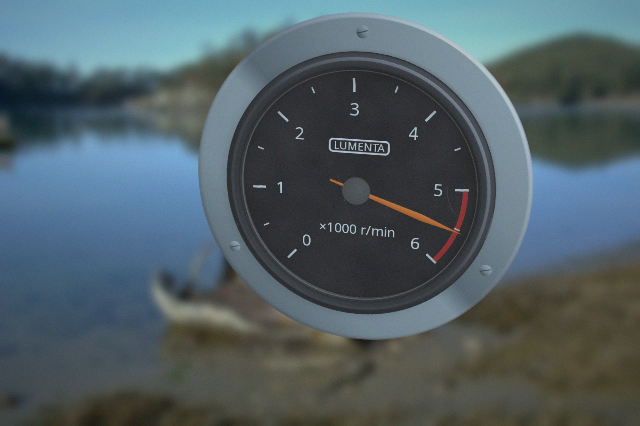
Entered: 5500 rpm
